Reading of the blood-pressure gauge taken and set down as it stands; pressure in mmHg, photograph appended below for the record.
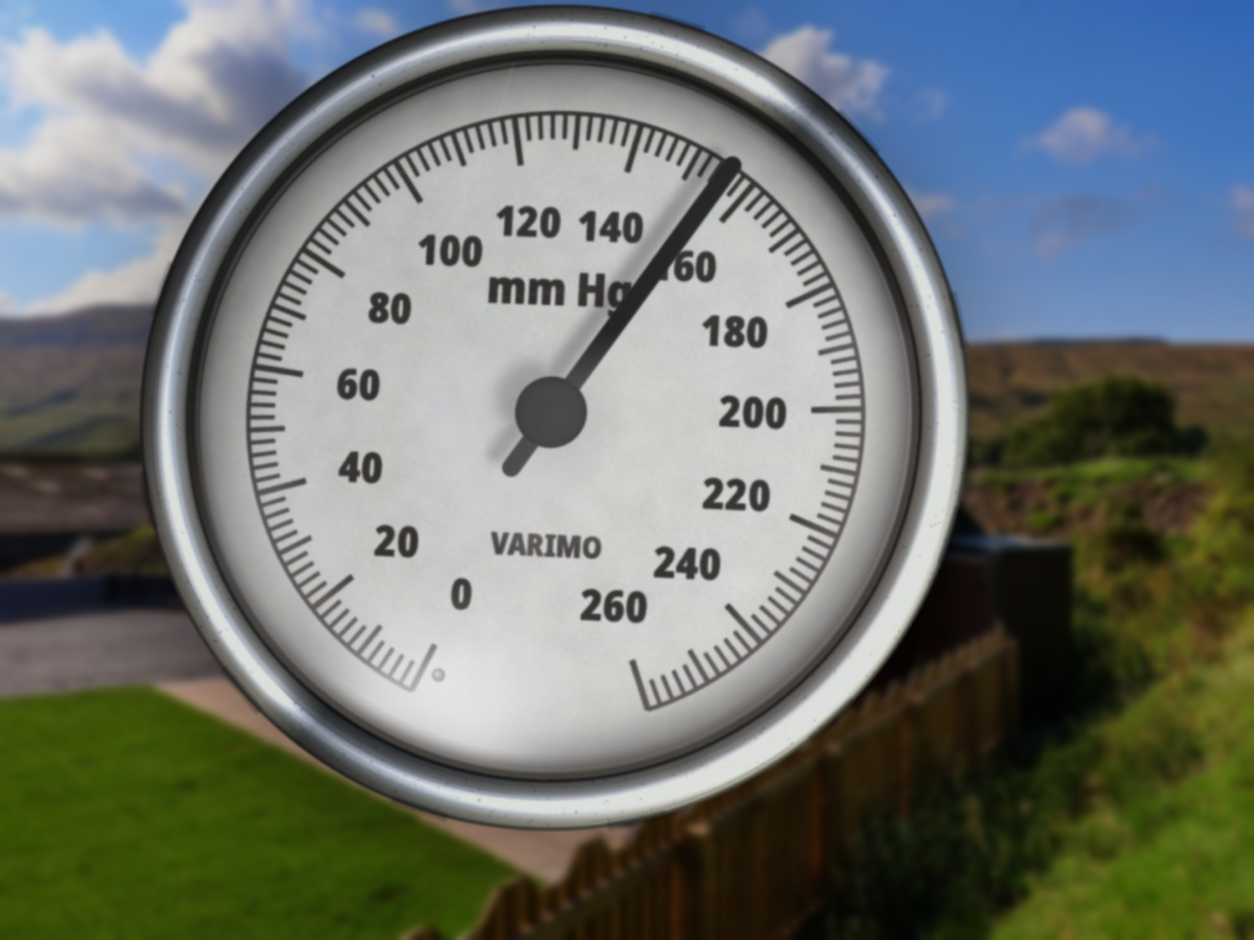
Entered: 156 mmHg
